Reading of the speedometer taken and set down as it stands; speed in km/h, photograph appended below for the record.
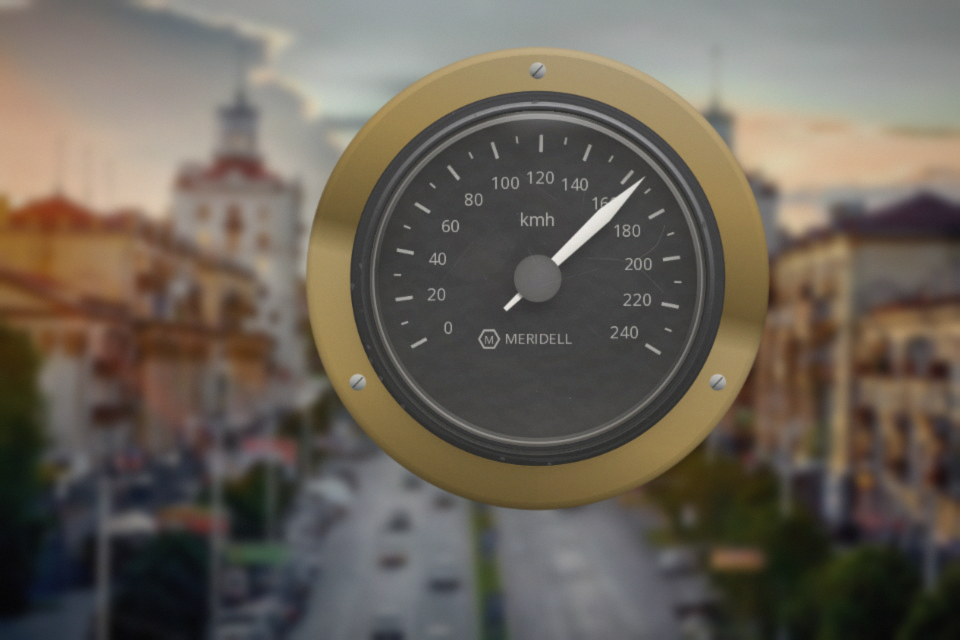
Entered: 165 km/h
